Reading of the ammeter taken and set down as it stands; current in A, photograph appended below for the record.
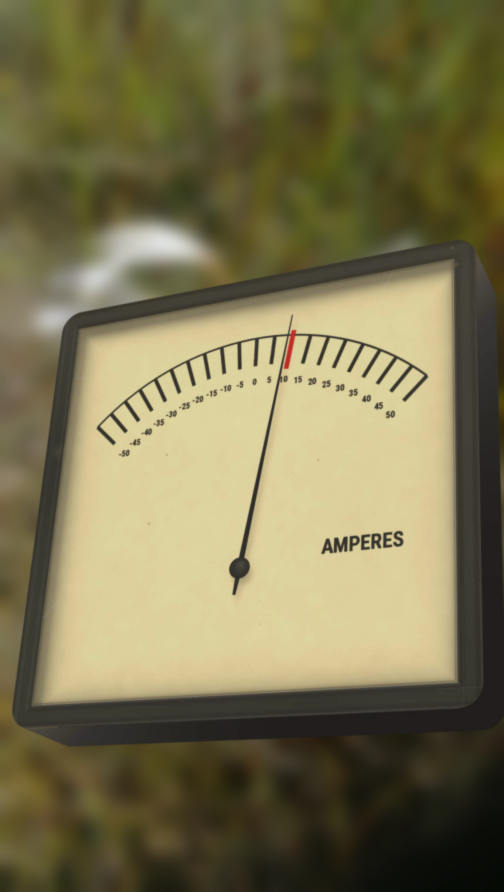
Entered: 10 A
